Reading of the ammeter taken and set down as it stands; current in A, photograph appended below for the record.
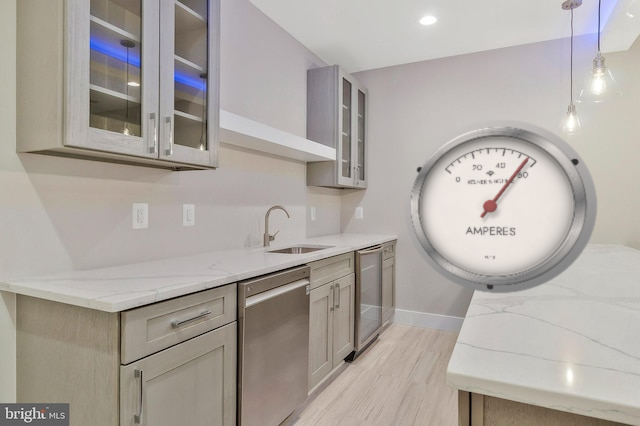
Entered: 55 A
